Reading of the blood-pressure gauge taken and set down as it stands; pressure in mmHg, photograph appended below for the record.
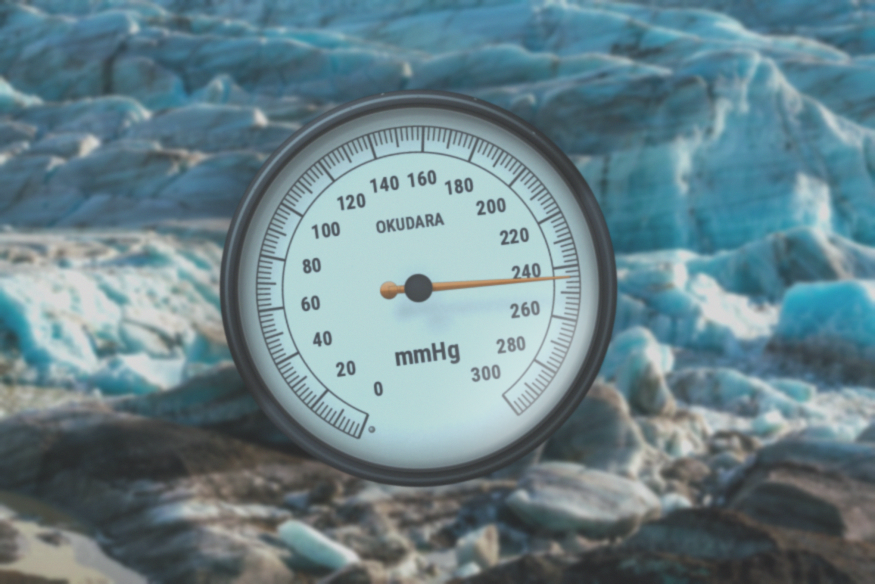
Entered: 244 mmHg
